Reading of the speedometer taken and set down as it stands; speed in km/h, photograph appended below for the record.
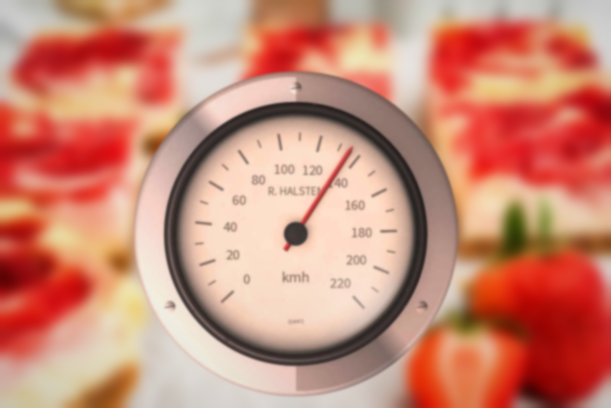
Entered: 135 km/h
